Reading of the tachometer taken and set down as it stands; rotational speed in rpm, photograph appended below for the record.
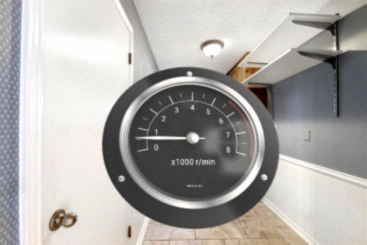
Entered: 500 rpm
